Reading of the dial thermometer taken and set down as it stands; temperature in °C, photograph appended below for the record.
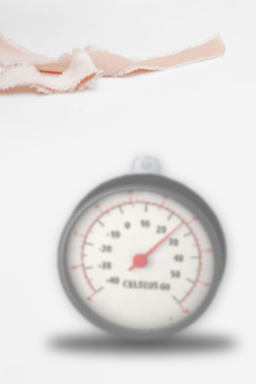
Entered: 25 °C
